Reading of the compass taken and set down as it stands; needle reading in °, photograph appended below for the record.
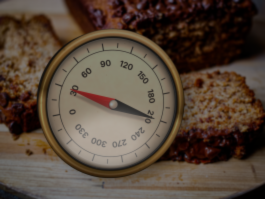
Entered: 30 °
